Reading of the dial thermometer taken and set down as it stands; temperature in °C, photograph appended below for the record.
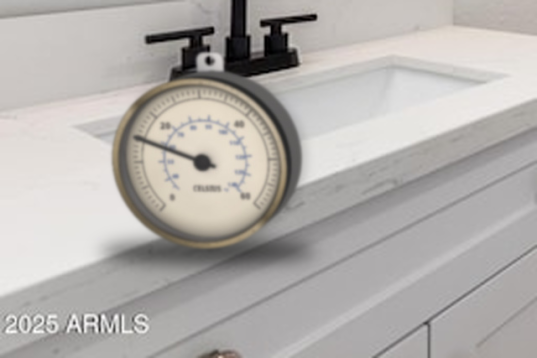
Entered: 15 °C
